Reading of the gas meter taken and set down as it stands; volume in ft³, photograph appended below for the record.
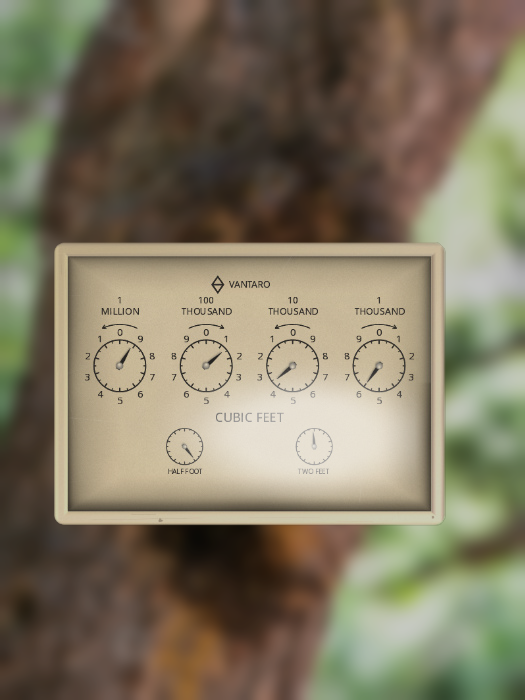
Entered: 913600 ft³
